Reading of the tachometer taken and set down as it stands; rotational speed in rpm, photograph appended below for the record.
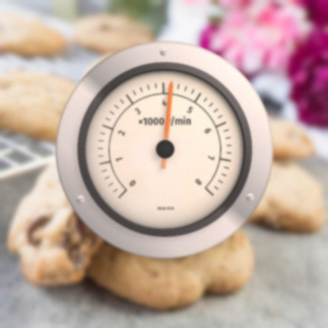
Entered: 4200 rpm
